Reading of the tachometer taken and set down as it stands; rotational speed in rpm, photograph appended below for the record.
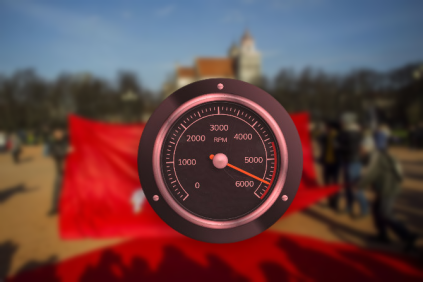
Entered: 5600 rpm
